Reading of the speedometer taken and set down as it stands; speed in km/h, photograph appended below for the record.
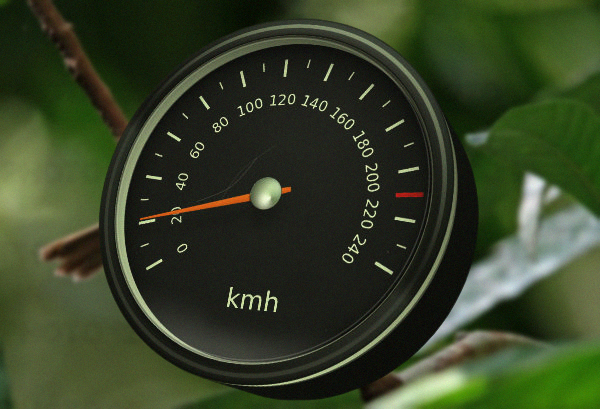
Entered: 20 km/h
